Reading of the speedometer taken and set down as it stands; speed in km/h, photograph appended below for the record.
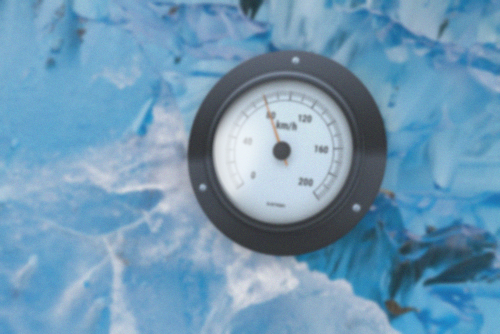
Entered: 80 km/h
